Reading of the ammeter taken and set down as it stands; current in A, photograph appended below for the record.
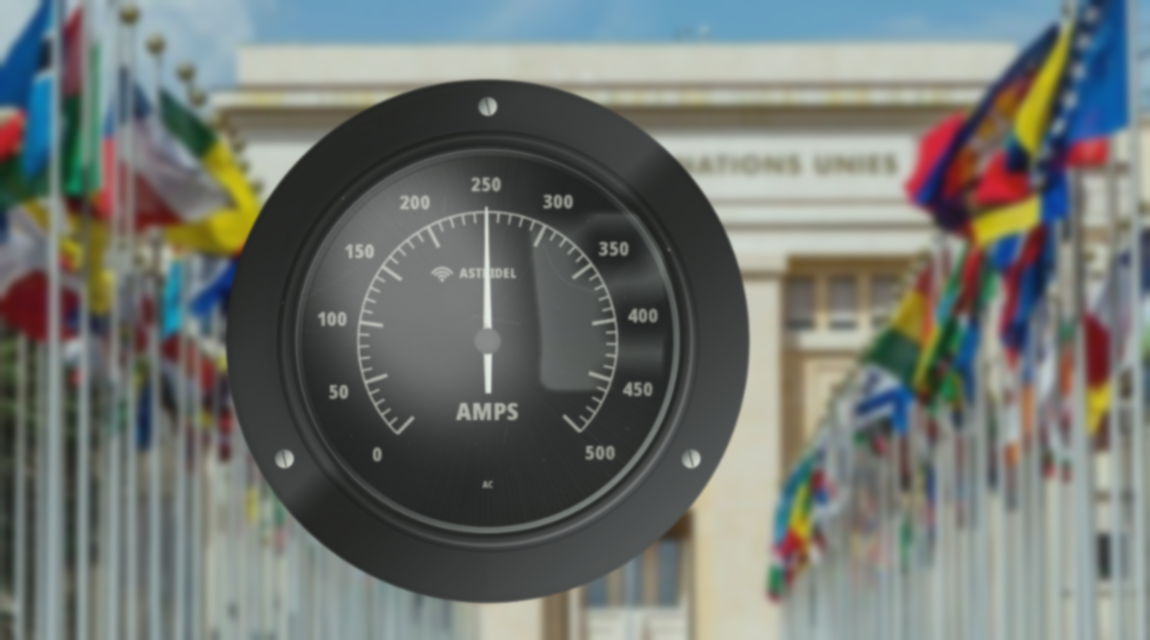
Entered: 250 A
